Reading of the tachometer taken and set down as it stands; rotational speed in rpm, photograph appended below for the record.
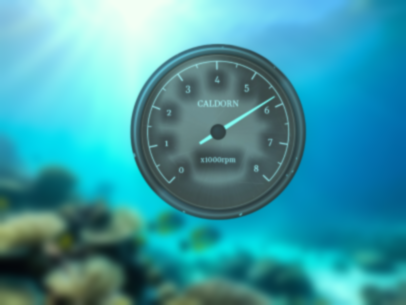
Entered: 5750 rpm
